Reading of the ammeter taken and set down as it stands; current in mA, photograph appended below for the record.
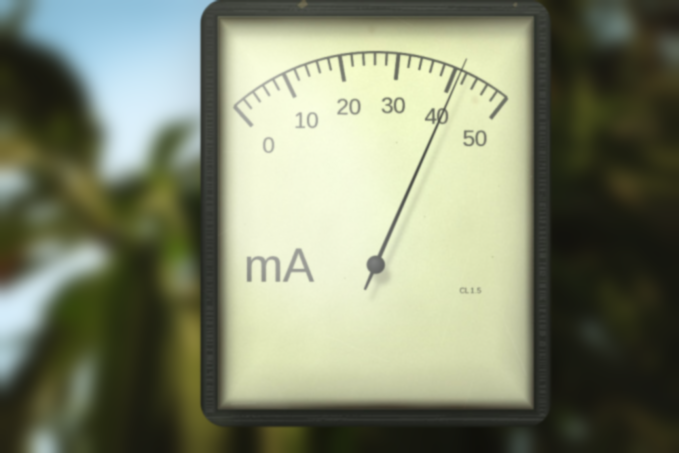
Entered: 41 mA
